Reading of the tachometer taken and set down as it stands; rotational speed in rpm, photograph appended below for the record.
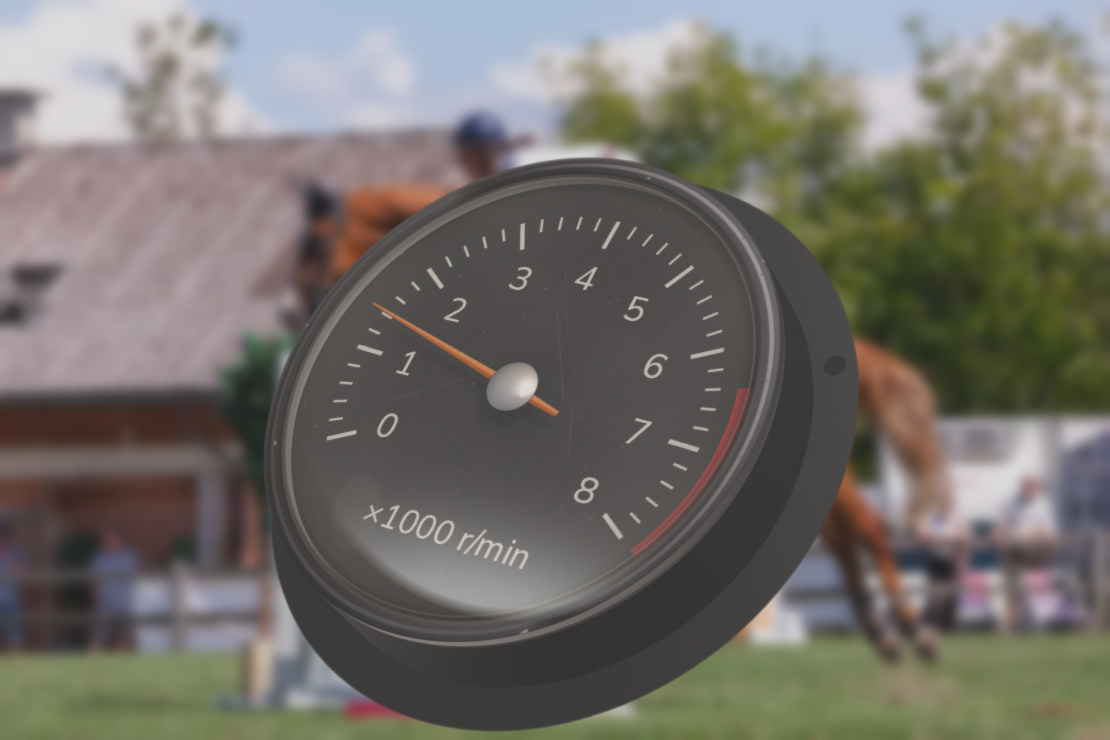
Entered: 1400 rpm
